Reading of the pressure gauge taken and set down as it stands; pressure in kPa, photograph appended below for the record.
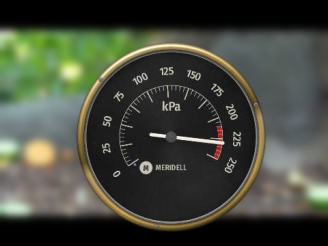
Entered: 230 kPa
